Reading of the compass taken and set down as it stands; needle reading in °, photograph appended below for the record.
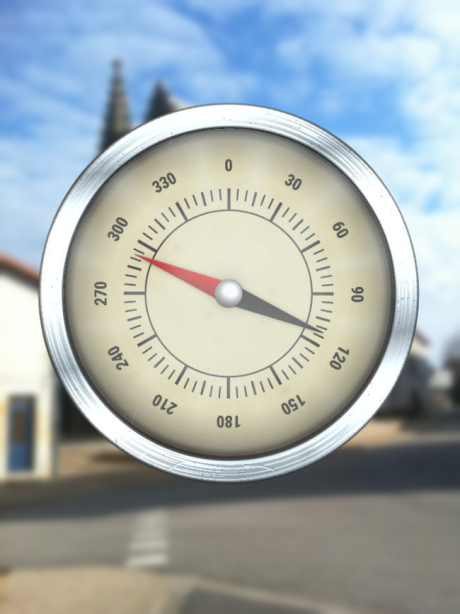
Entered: 292.5 °
